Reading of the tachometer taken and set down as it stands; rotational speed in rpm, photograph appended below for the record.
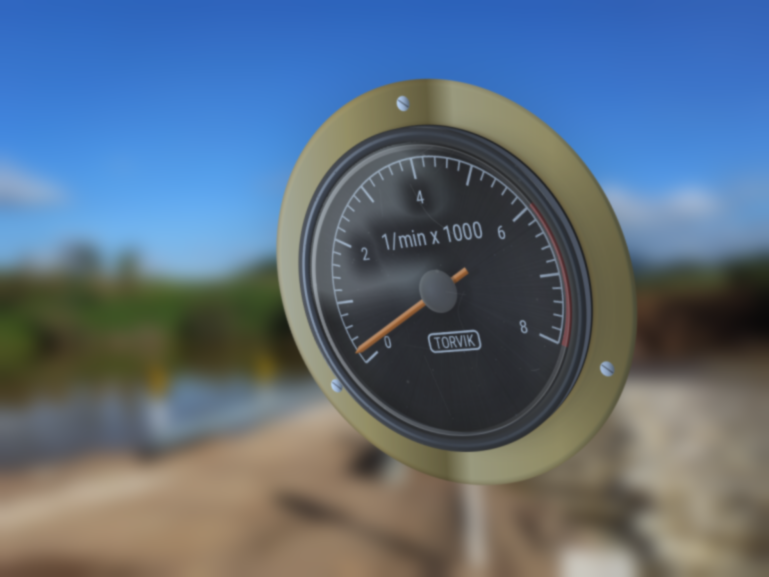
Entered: 200 rpm
